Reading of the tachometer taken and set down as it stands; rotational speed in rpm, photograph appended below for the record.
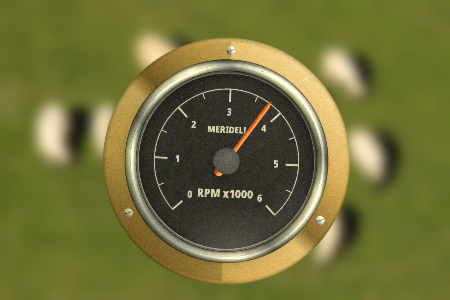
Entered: 3750 rpm
